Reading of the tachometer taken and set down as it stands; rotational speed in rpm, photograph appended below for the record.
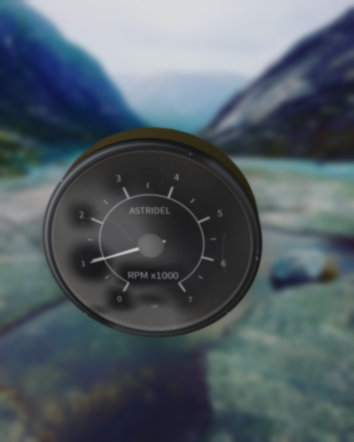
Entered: 1000 rpm
